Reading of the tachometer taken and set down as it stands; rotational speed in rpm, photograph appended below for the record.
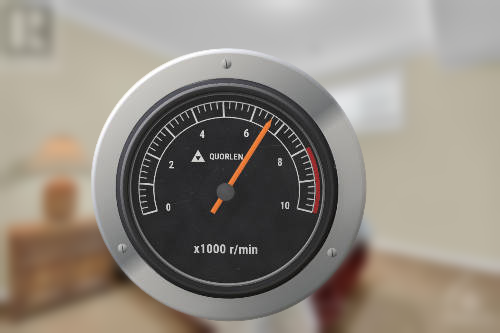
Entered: 6600 rpm
